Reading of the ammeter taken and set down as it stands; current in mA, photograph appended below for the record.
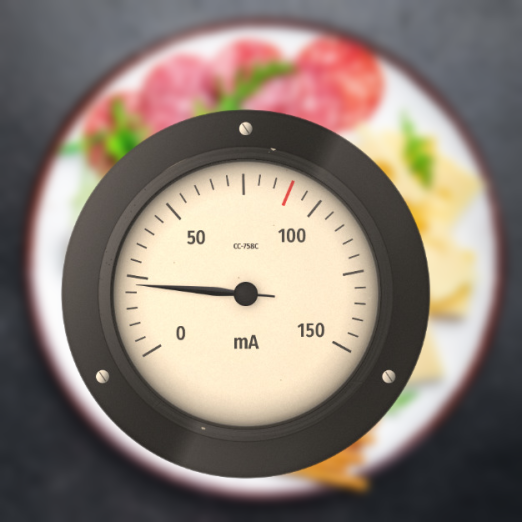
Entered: 22.5 mA
